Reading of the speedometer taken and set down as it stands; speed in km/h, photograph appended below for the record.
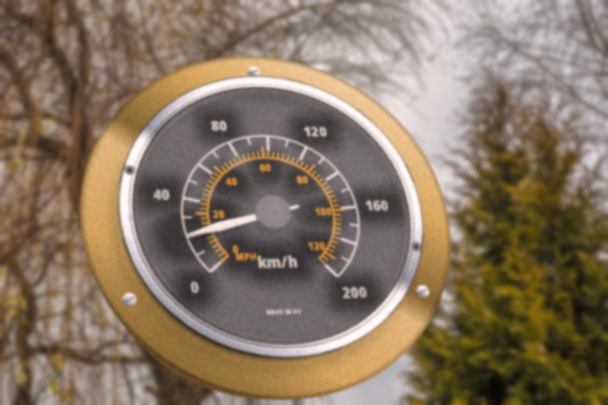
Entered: 20 km/h
